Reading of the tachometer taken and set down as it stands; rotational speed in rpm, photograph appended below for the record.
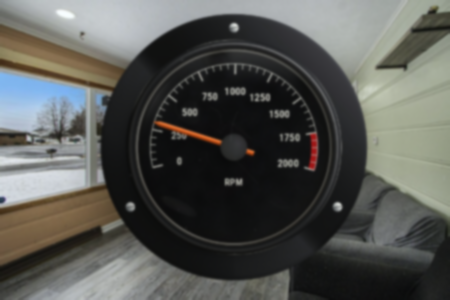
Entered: 300 rpm
